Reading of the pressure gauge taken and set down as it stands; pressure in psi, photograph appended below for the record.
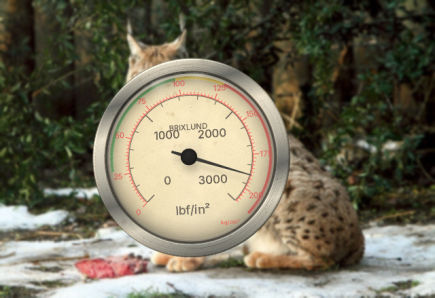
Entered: 2700 psi
